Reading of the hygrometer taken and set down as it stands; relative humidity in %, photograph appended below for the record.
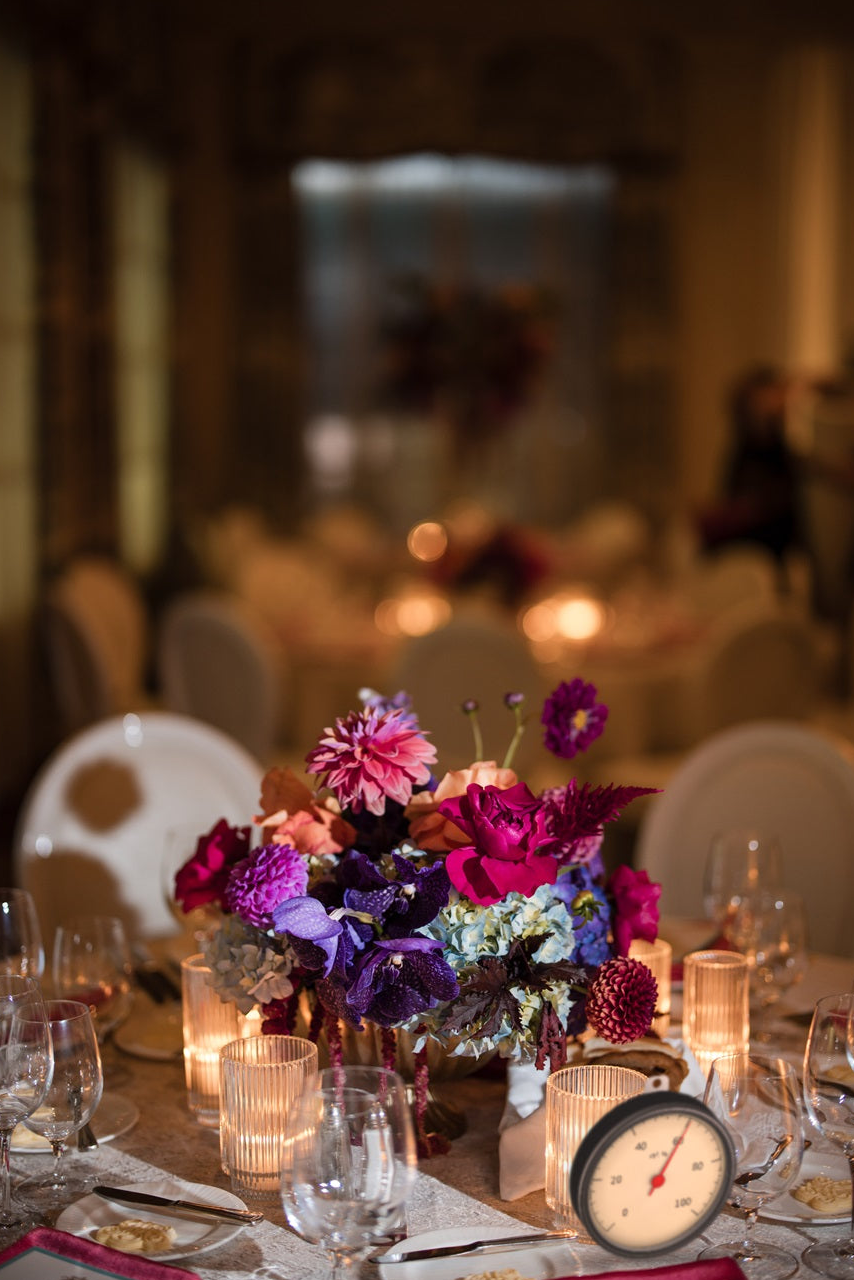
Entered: 60 %
